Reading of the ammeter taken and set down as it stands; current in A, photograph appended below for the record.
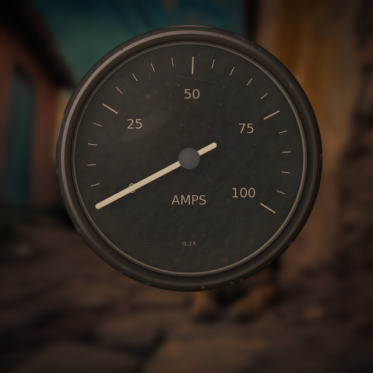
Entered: 0 A
